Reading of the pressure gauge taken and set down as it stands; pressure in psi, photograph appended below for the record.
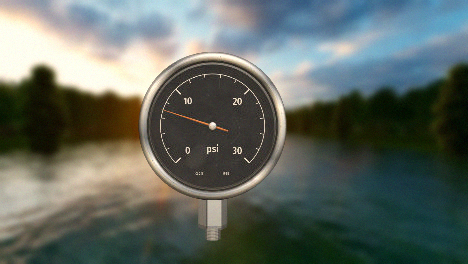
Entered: 7 psi
